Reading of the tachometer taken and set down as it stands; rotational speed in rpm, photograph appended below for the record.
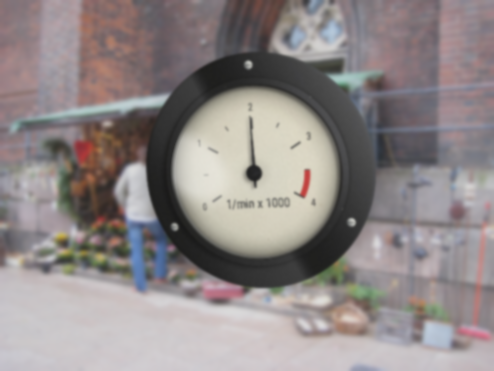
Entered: 2000 rpm
